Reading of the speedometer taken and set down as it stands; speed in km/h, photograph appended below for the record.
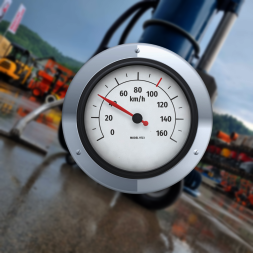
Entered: 40 km/h
